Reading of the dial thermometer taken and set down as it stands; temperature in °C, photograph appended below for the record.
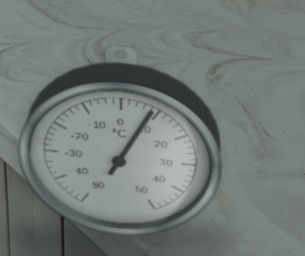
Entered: 8 °C
